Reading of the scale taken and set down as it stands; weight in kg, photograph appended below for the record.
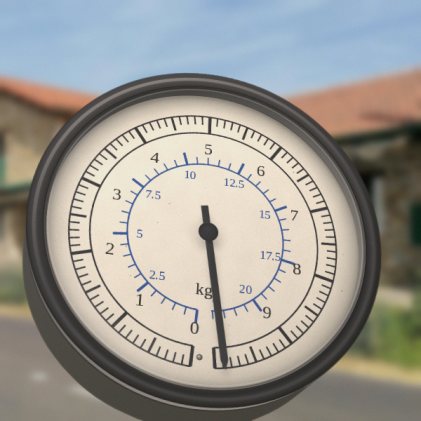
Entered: 9.9 kg
